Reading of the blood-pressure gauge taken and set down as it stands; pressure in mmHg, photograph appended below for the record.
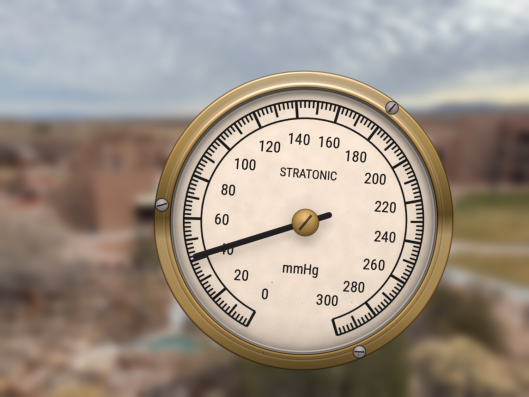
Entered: 42 mmHg
